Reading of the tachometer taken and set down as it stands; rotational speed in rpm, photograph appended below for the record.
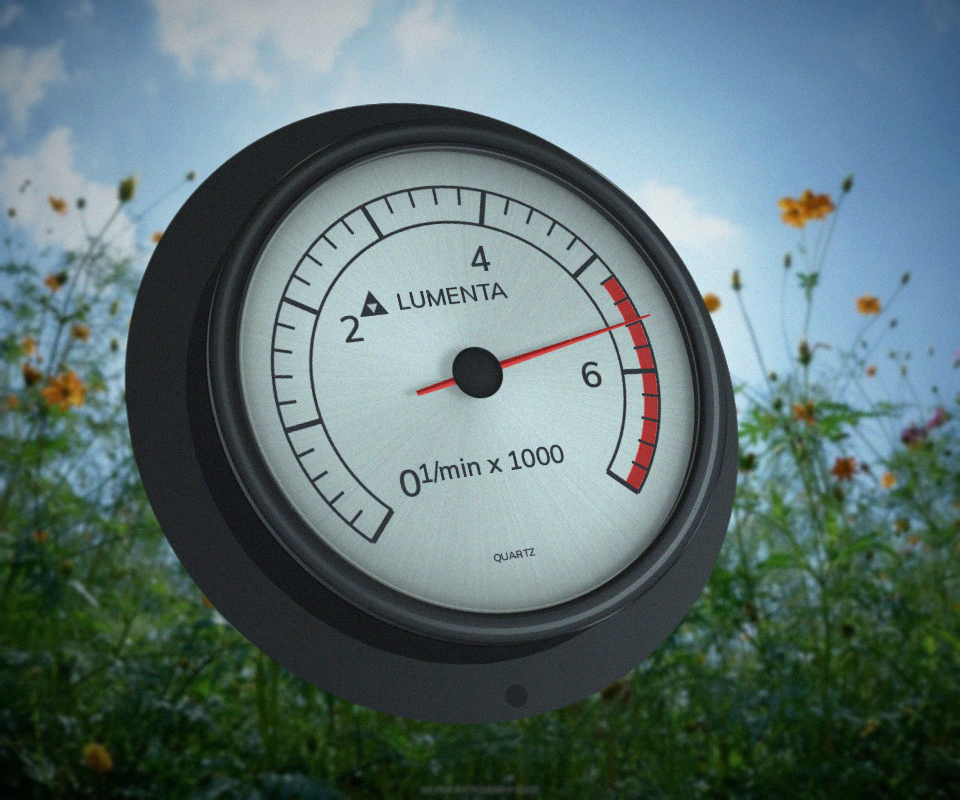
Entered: 5600 rpm
